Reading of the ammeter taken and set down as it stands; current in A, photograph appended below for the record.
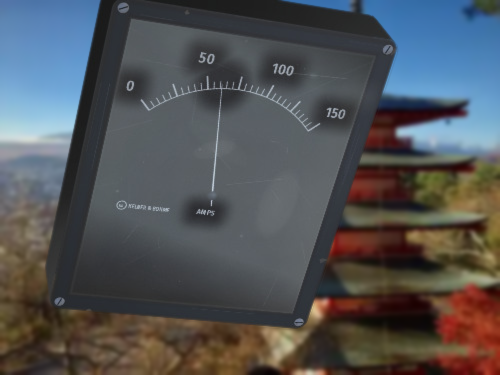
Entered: 60 A
